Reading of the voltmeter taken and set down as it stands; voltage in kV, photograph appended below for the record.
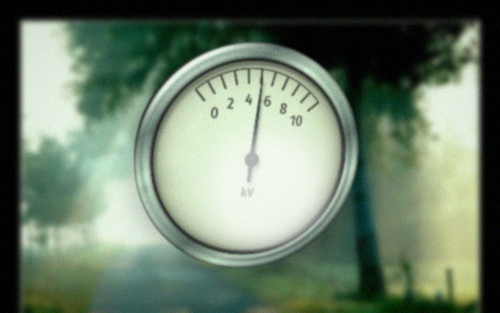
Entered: 5 kV
